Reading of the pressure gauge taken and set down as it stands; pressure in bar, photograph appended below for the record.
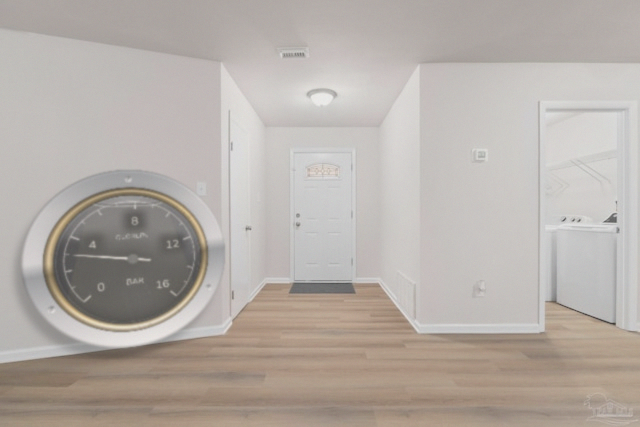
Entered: 3 bar
